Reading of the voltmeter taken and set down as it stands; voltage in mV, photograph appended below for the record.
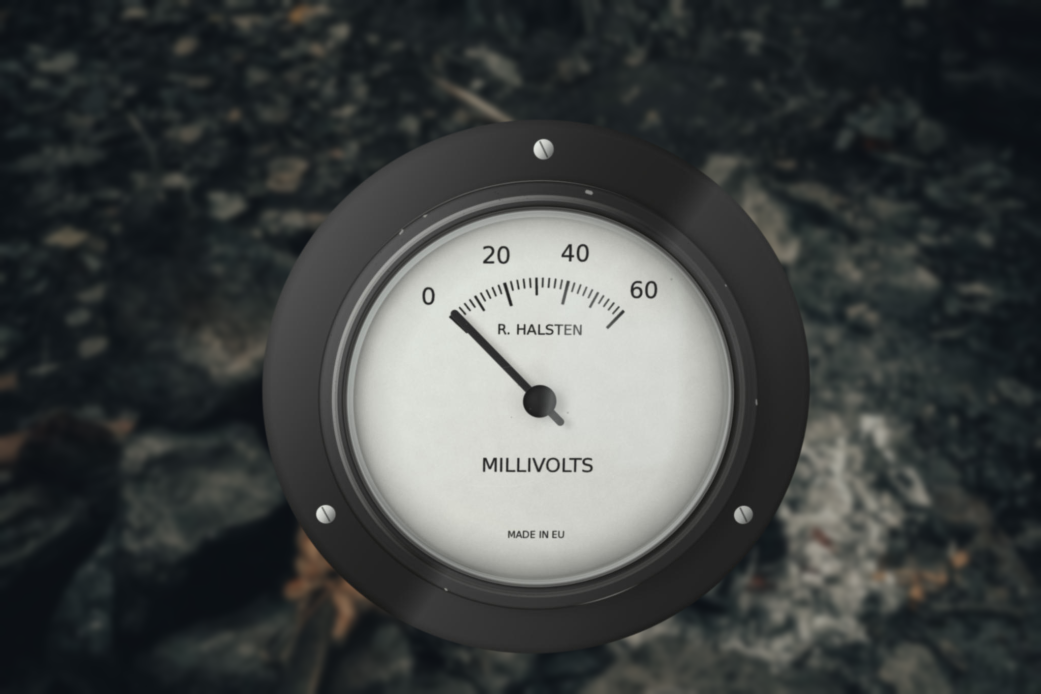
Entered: 2 mV
